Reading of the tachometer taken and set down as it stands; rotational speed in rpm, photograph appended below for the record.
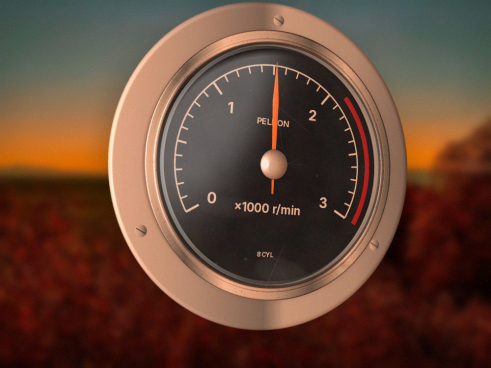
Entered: 1500 rpm
